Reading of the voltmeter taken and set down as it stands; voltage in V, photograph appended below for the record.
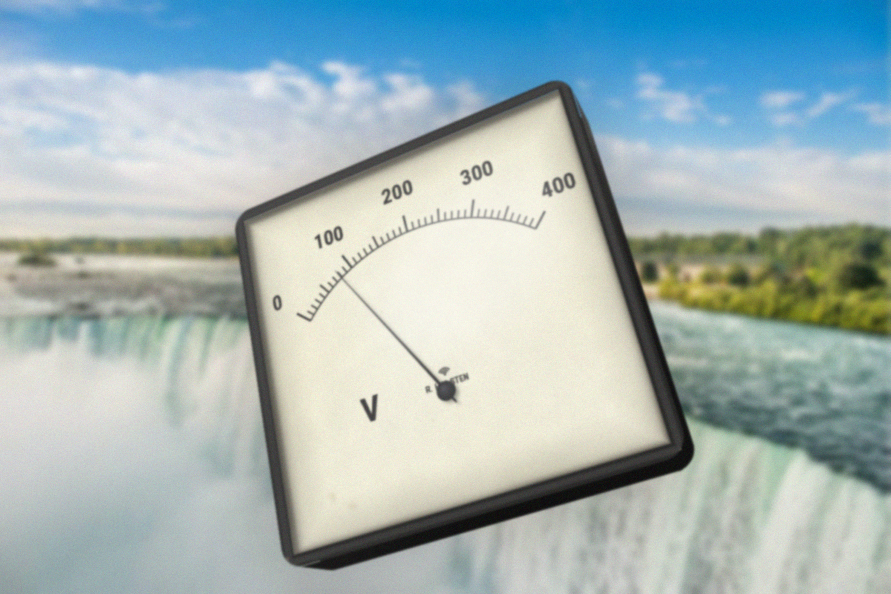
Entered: 80 V
